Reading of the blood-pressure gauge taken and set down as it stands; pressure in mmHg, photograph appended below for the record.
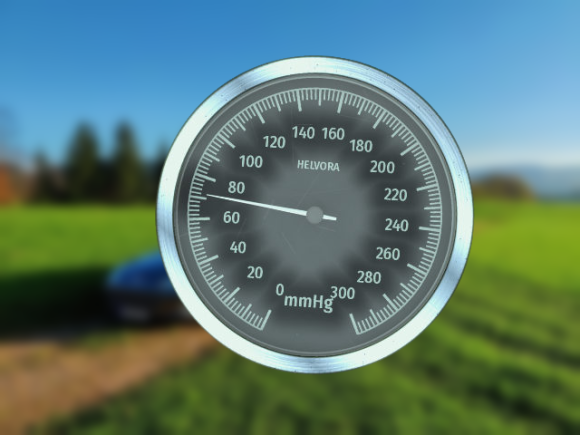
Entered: 72 mmHg
